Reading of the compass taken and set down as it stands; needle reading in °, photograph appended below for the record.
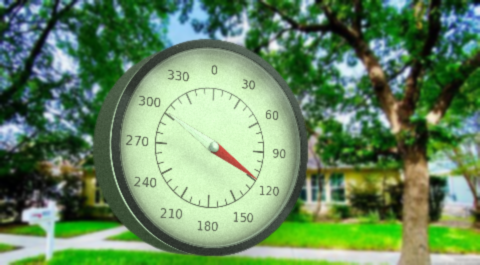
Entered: 120 °
